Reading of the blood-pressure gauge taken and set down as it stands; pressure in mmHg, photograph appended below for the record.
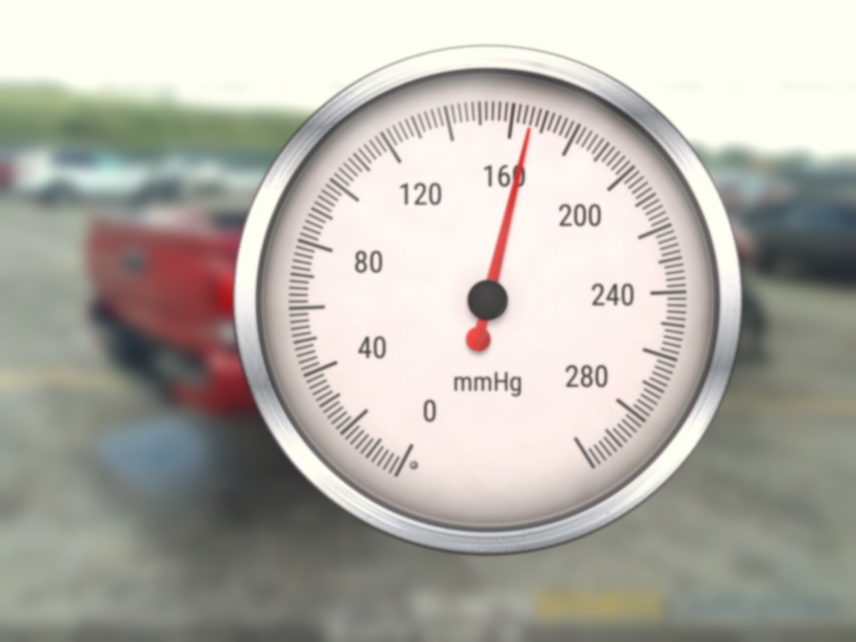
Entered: 166 mmHg
